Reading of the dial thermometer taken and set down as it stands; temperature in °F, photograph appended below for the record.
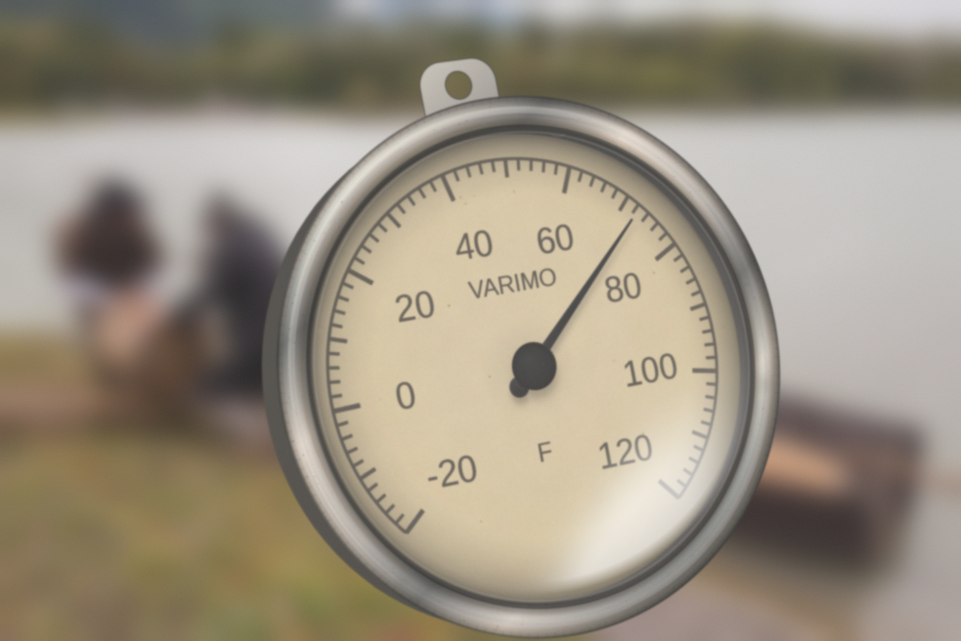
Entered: 72 °F
